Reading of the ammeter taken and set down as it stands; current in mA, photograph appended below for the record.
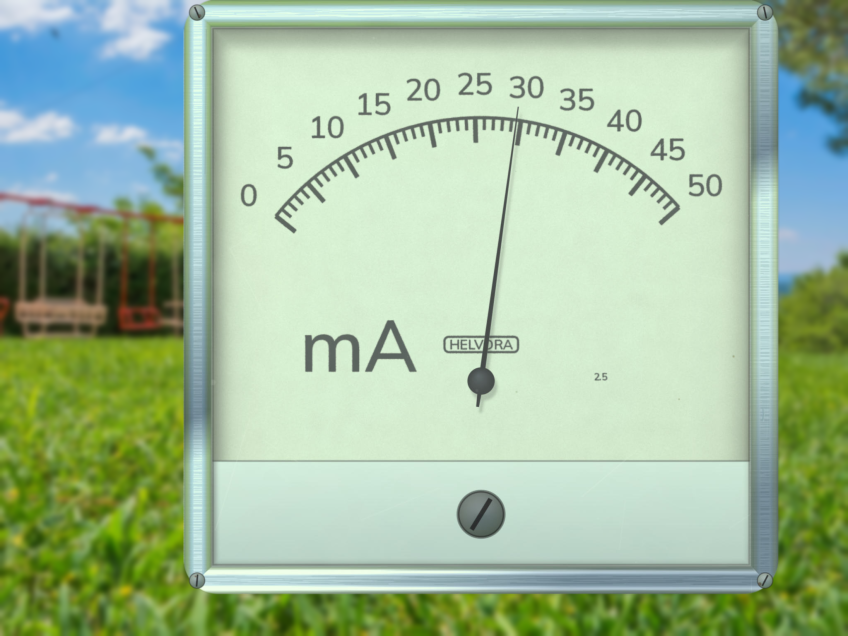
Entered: 29.5 mA
